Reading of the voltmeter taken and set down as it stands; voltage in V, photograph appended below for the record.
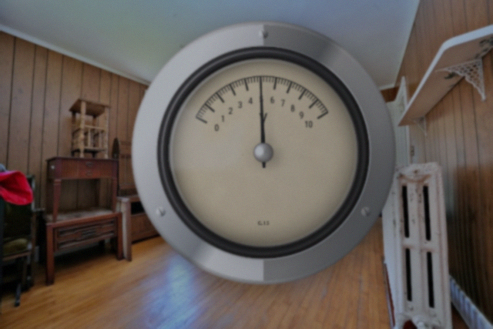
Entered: 5 V
